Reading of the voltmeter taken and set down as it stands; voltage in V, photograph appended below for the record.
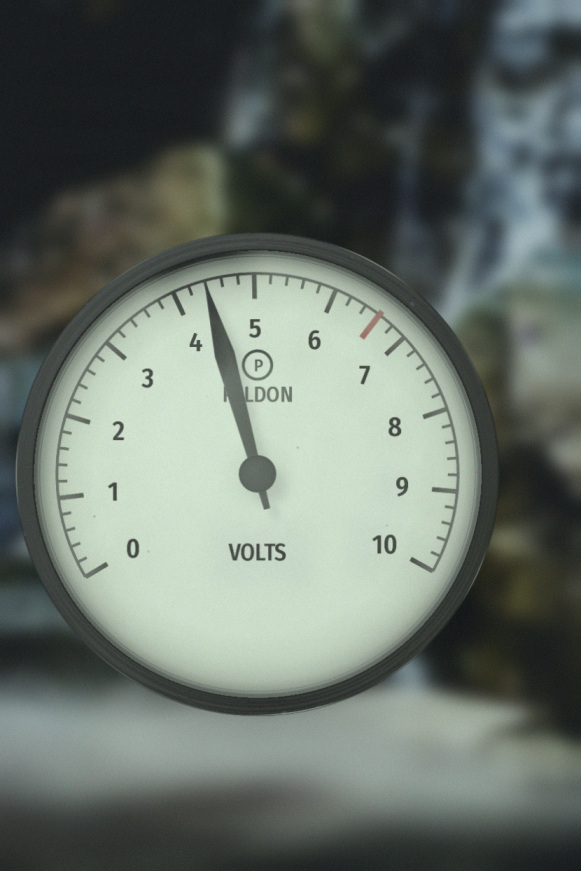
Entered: 4.4 V
